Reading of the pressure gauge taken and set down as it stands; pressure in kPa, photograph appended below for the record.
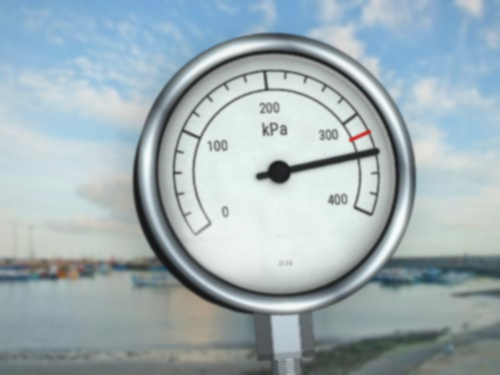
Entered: 340 kPa
